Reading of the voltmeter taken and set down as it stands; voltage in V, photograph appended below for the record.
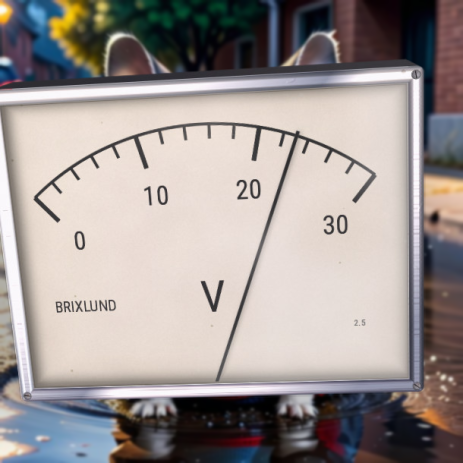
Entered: 23 V
